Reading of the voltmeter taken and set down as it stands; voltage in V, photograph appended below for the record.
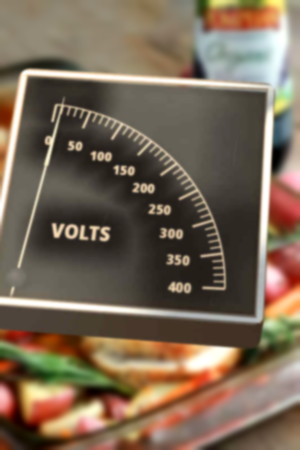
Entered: 10 V
